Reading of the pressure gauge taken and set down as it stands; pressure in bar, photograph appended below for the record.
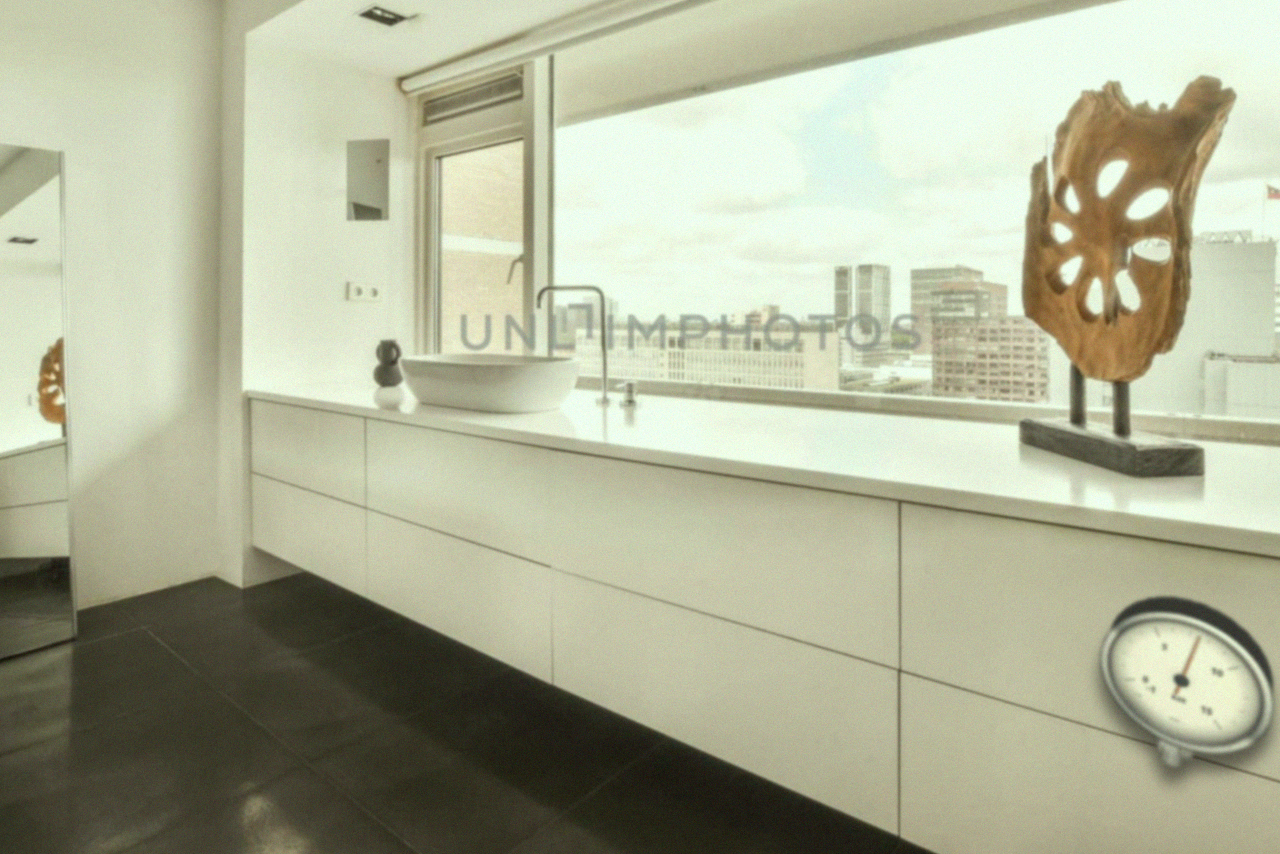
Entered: 7.5 bar
